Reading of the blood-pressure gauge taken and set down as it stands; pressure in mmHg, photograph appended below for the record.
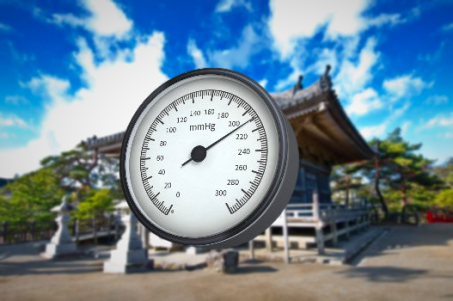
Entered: 210 mmHg
